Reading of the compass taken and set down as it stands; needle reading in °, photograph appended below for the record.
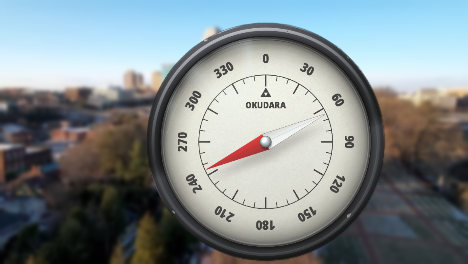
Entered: 245 °
